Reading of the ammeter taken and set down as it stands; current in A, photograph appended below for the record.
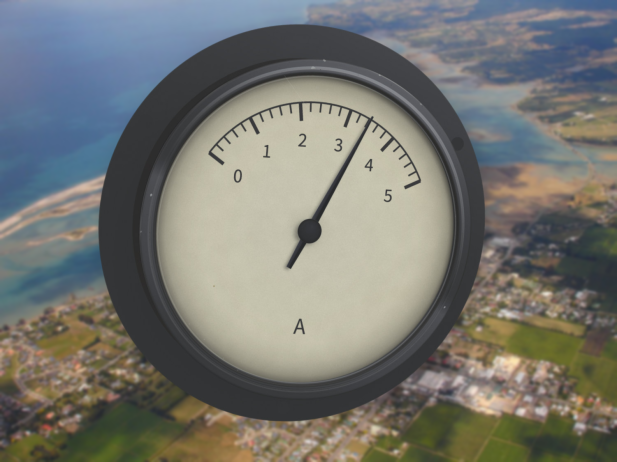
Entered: 3.4 A
